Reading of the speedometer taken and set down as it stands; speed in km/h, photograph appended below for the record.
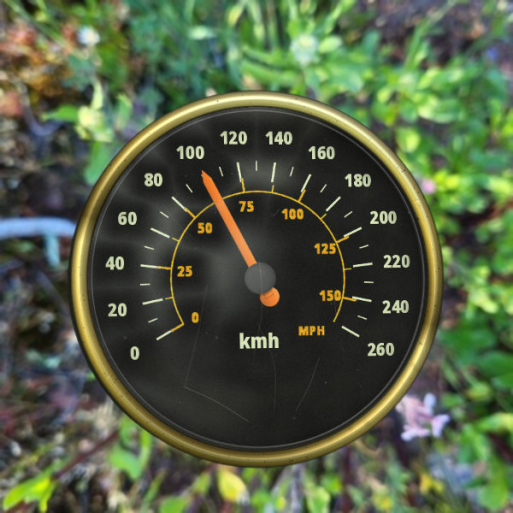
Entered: 100 km/h
